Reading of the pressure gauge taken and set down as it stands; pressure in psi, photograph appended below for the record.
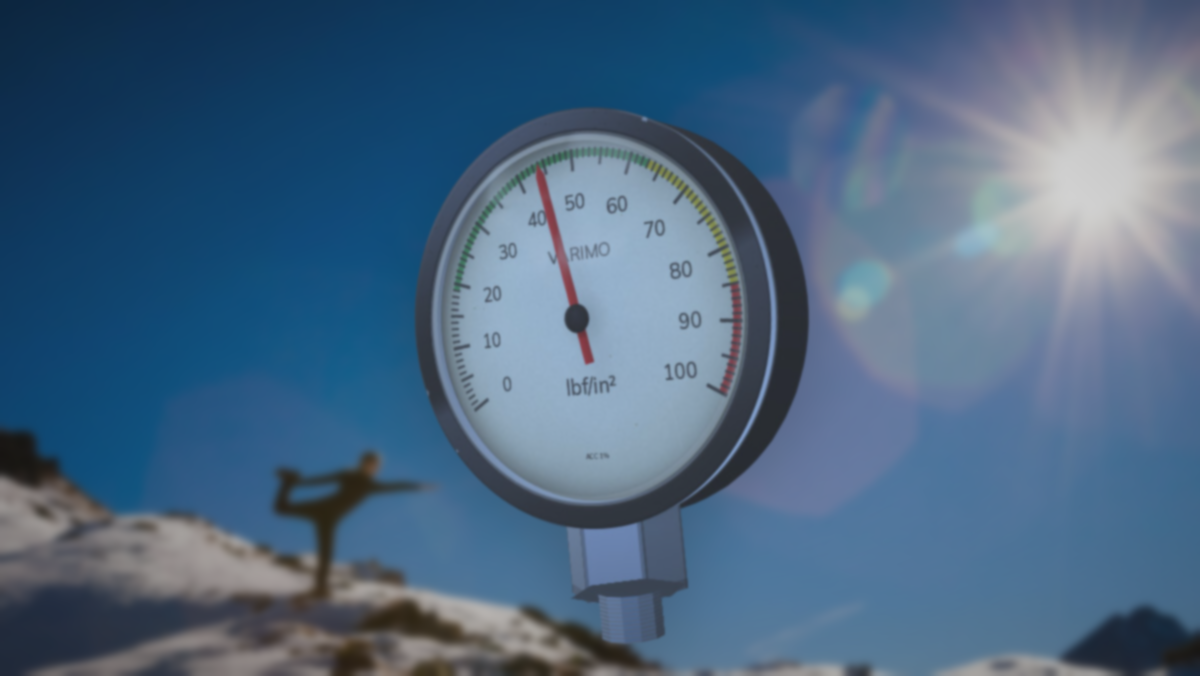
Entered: 45 psi
